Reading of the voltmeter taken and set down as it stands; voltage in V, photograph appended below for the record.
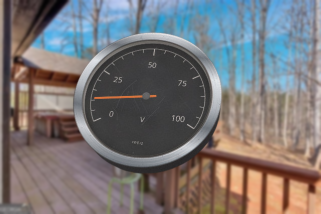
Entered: 10 V
